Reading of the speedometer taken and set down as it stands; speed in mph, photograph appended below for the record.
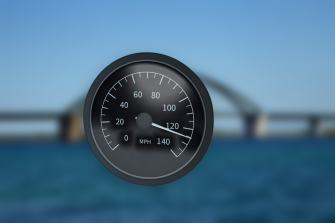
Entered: 125 mph
